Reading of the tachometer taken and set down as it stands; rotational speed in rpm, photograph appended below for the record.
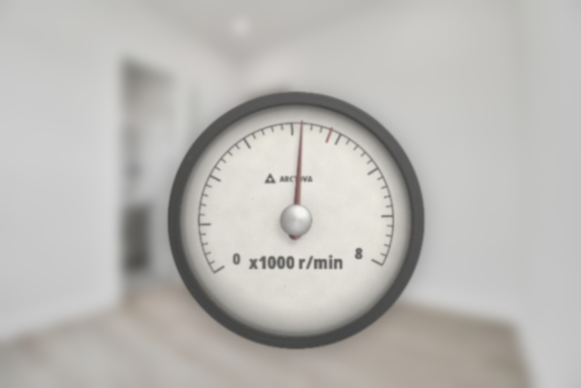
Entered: 4200 rpm
